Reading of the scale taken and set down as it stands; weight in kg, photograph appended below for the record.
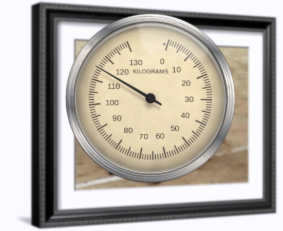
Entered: 115 kg
